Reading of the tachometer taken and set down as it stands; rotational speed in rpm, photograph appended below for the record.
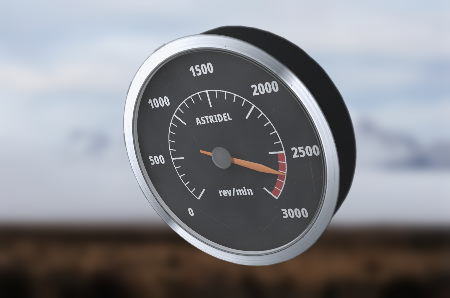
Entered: 2700 rpm
